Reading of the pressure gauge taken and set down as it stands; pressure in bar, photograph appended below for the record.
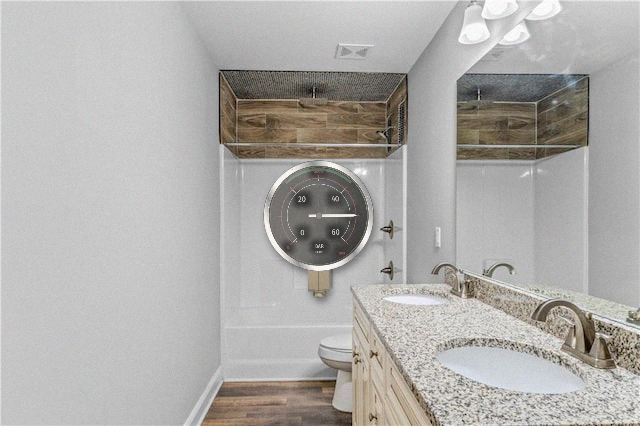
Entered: 50 bar
